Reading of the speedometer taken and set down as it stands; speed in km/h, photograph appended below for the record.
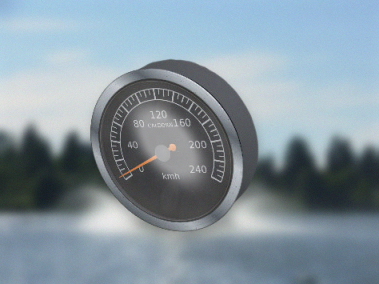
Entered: 5 km/h
